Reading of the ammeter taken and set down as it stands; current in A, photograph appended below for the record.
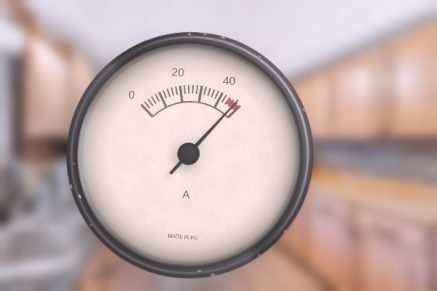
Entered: 48 A
